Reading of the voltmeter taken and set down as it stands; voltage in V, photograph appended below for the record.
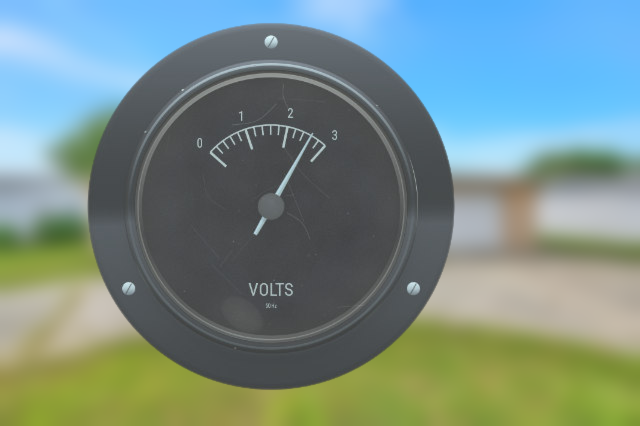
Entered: 2.6 V
